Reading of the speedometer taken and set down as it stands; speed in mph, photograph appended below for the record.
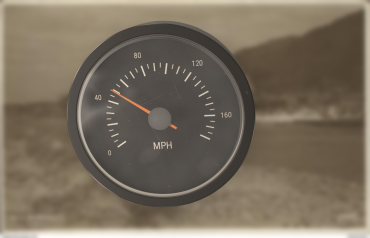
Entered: 50 mph
